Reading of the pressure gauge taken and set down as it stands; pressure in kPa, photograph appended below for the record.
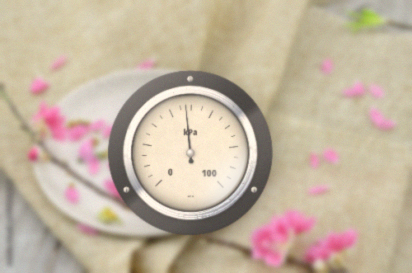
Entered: 47.5 kPa
